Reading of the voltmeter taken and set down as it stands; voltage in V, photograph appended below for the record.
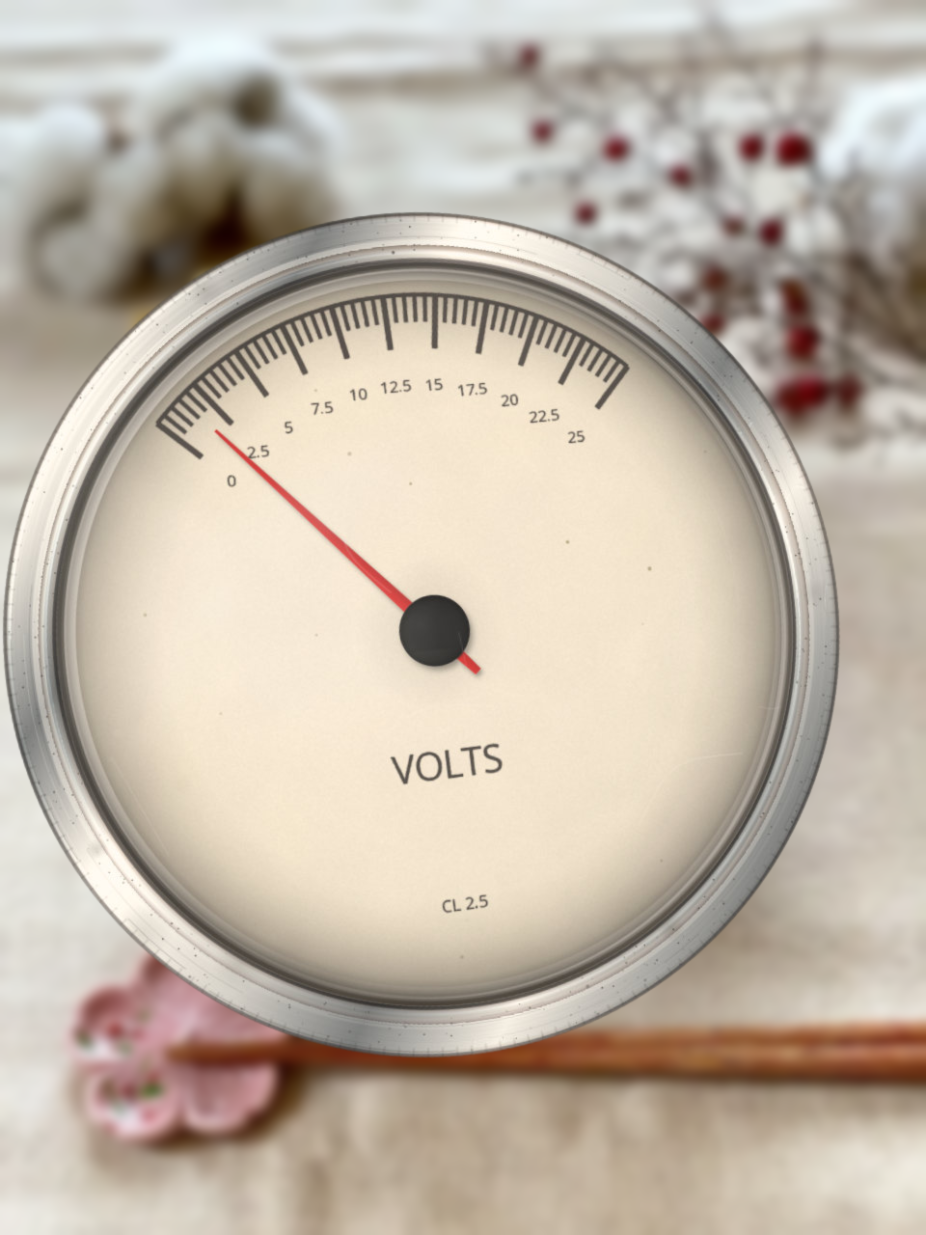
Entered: 1.5 V
